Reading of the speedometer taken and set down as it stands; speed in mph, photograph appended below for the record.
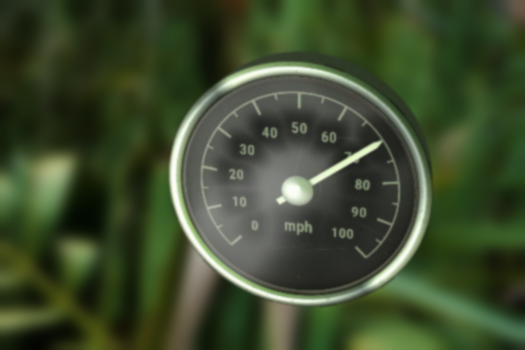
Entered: 70 mph
